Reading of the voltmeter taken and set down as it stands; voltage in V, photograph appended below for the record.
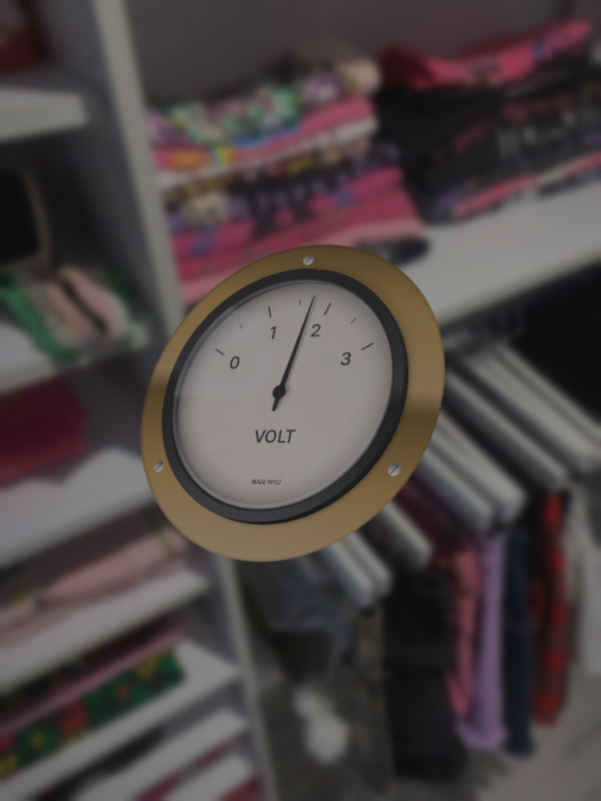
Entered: 1.75 V
